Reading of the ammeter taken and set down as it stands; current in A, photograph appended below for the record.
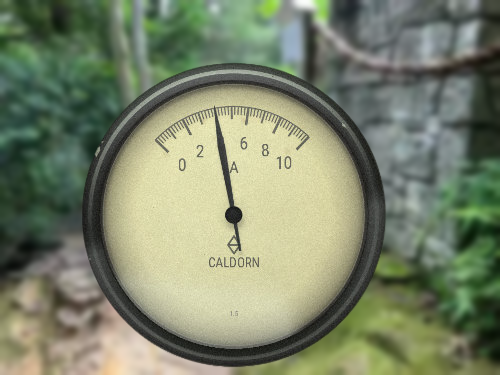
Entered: 4 A
